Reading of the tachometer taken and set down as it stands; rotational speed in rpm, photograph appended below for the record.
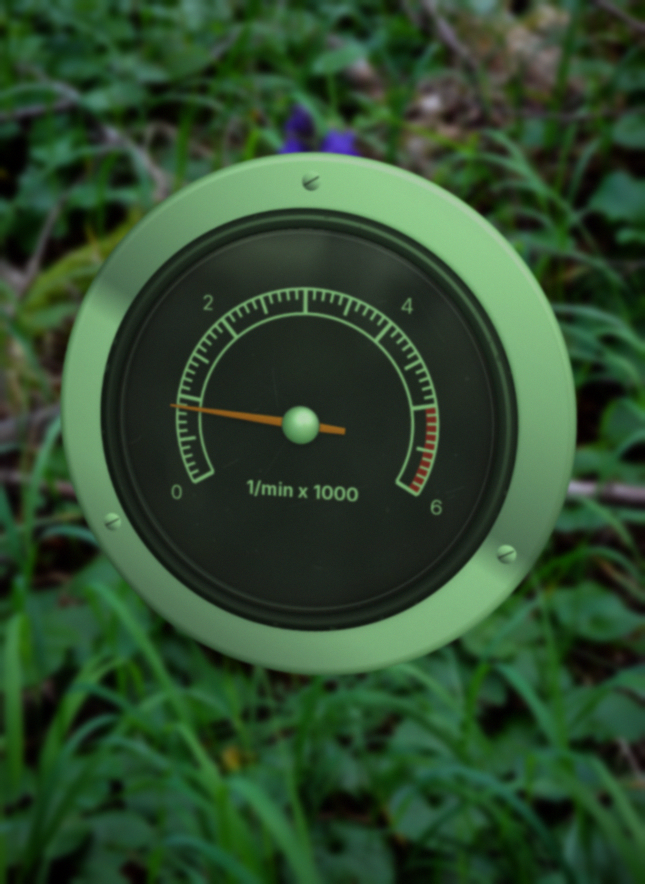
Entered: 900 rpm
